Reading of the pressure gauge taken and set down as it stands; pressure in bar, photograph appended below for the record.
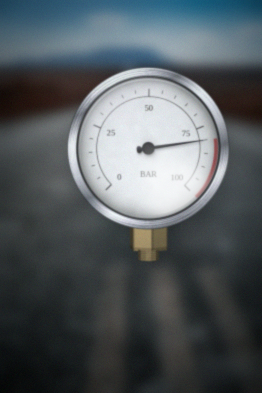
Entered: 80 bar
